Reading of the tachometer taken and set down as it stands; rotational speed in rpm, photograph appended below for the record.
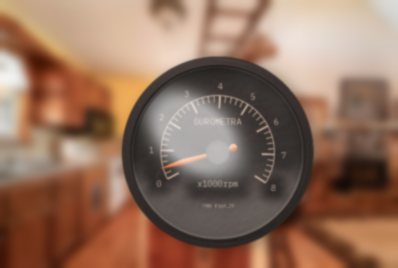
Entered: 400 rpm
